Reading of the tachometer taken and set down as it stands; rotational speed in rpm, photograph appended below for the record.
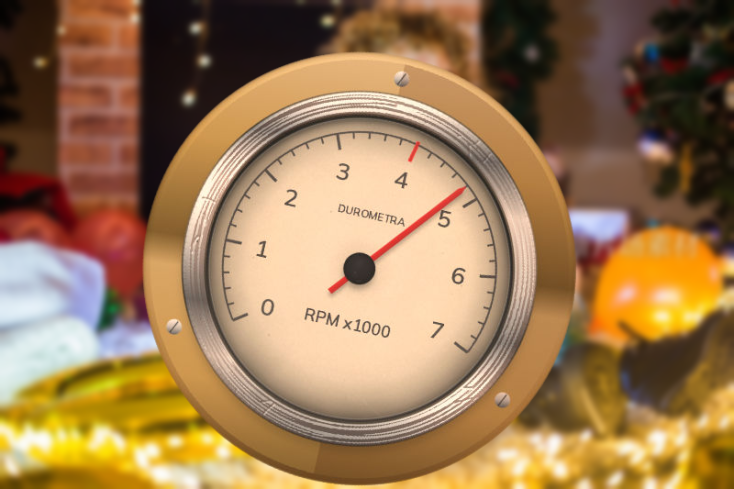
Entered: 4800 rpm
